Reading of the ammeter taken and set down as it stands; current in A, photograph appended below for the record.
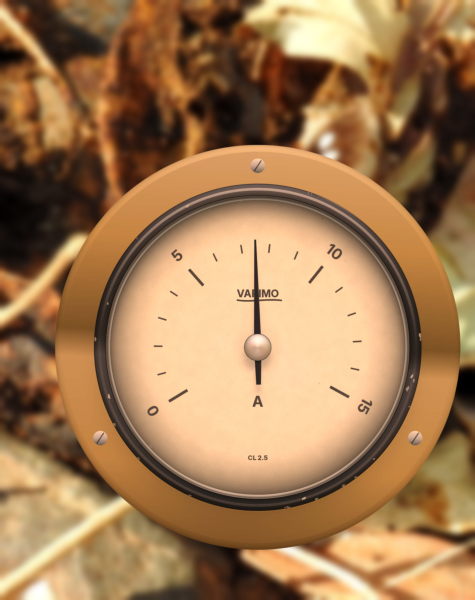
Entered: 7.5 A
